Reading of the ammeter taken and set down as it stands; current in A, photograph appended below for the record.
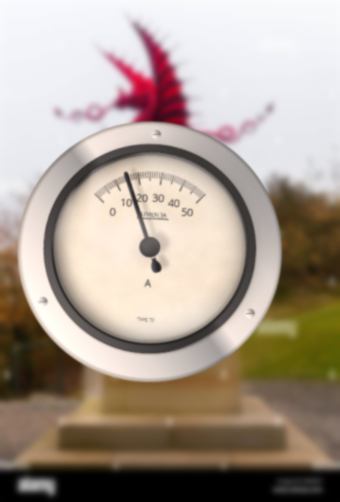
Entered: 15 A
